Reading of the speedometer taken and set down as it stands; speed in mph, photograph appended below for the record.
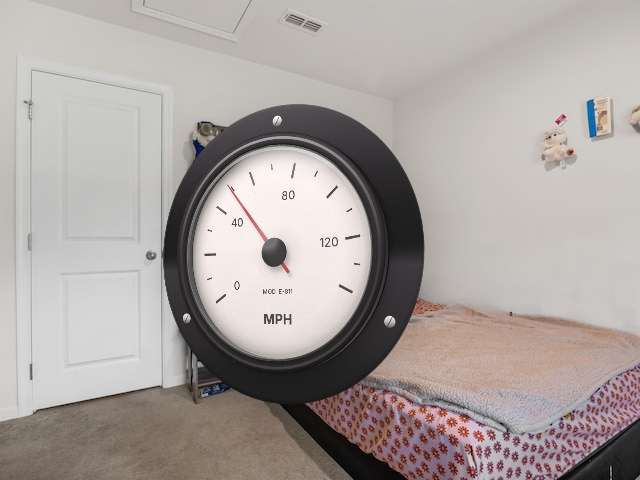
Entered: 50 mph
